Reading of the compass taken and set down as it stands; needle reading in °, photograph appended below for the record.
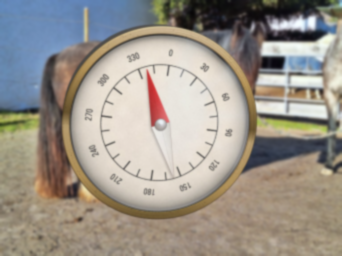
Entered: 337.5 °
